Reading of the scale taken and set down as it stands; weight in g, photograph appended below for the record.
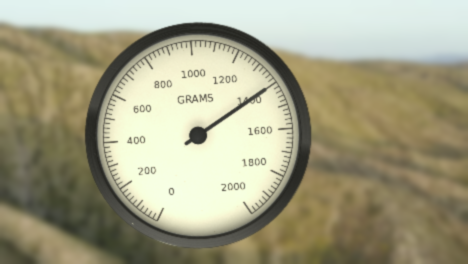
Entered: 1400 g
